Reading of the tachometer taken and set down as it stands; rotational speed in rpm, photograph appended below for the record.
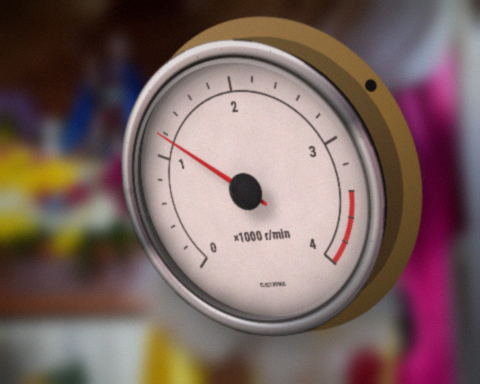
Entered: 1200 rpm
